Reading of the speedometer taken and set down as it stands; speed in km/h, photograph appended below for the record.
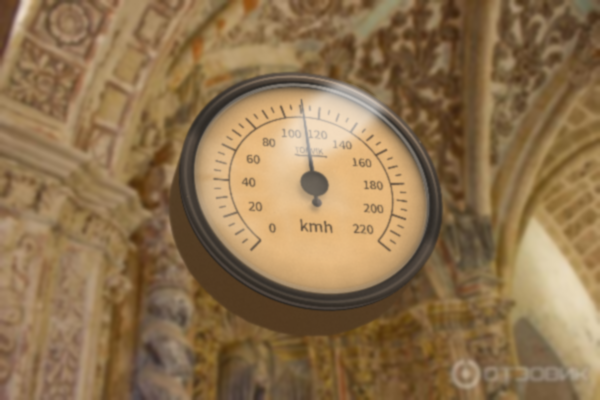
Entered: 110 km/h
